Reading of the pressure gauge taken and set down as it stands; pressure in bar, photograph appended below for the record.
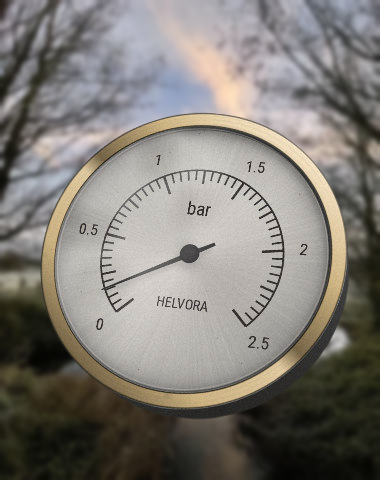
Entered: 0.15 bar
